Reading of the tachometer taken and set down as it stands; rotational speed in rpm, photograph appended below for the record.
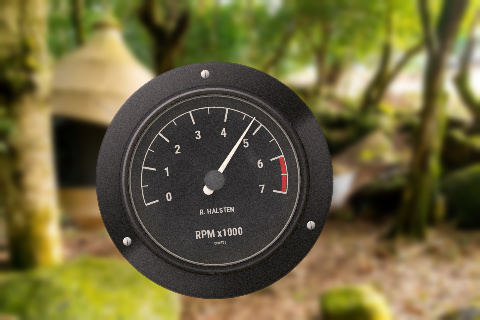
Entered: 4750 rpm
